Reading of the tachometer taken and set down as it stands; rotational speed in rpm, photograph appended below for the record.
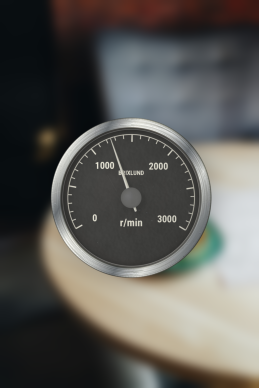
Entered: 1250 rpm
